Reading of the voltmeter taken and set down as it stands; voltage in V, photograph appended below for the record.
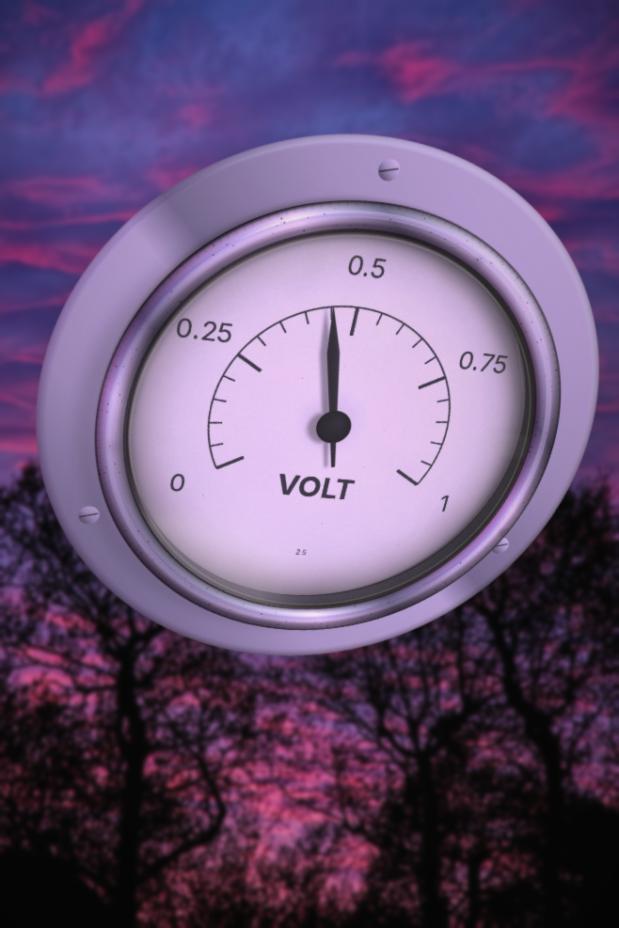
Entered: 0.45 V
